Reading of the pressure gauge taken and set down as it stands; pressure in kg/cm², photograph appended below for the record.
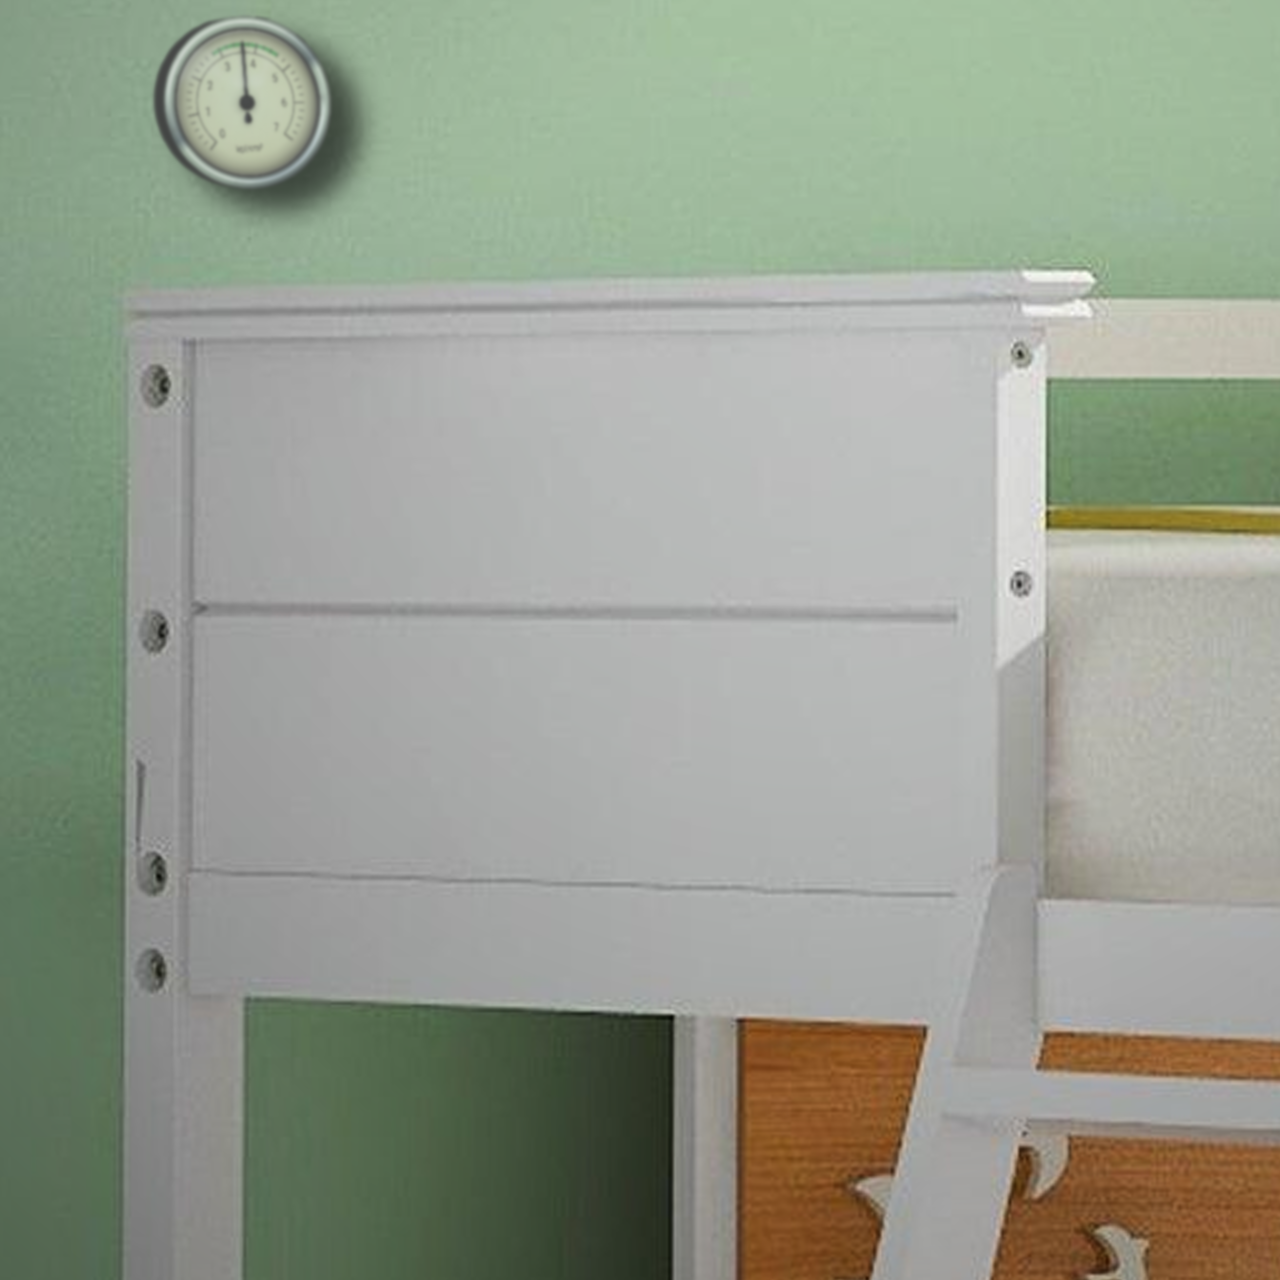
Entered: 3.6 kg/cm²
